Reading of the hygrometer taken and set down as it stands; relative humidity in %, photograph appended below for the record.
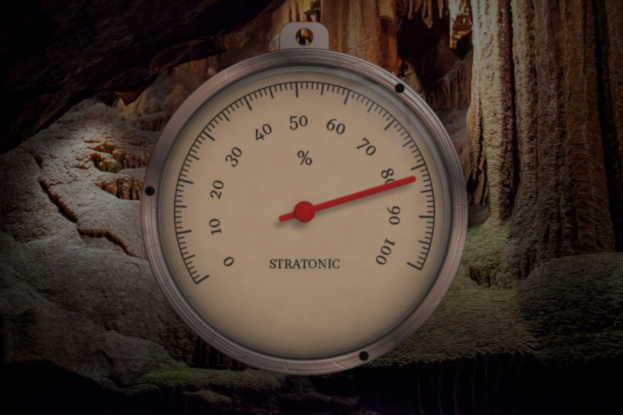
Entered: 82 %
